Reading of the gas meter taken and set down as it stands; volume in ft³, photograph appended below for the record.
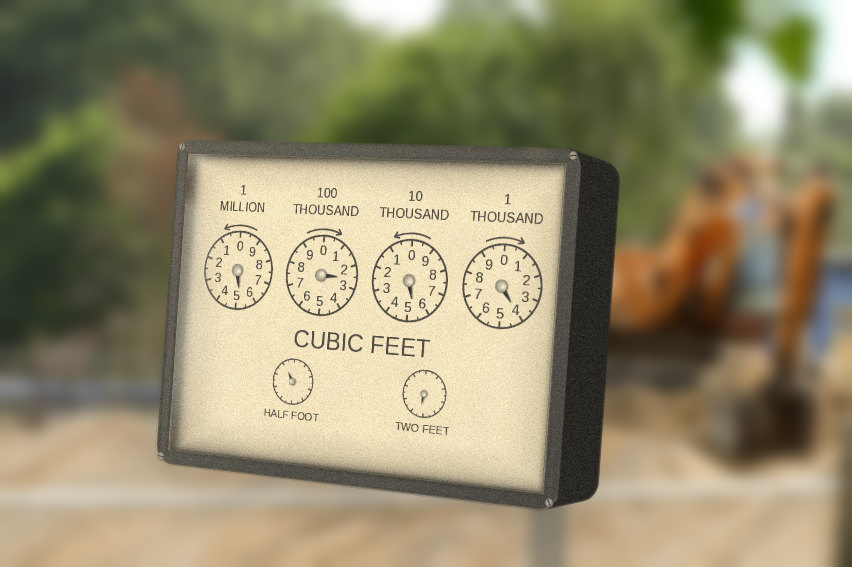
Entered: 525400 ft³
